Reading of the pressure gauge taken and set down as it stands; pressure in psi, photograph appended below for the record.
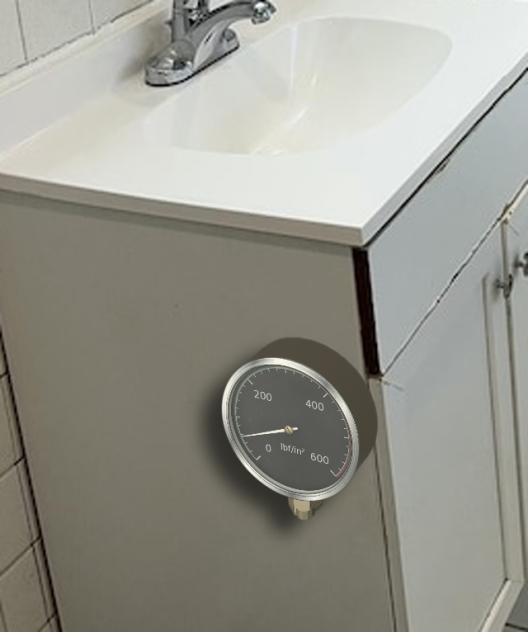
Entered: 60 psi
